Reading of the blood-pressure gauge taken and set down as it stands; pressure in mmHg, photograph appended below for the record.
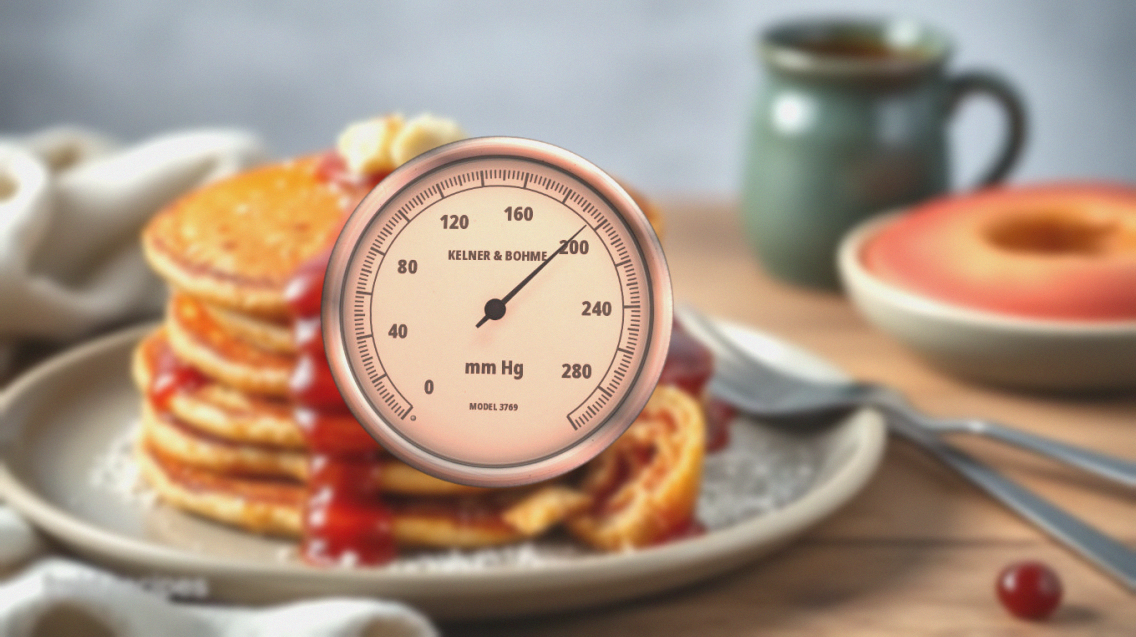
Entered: 196 mmHg
